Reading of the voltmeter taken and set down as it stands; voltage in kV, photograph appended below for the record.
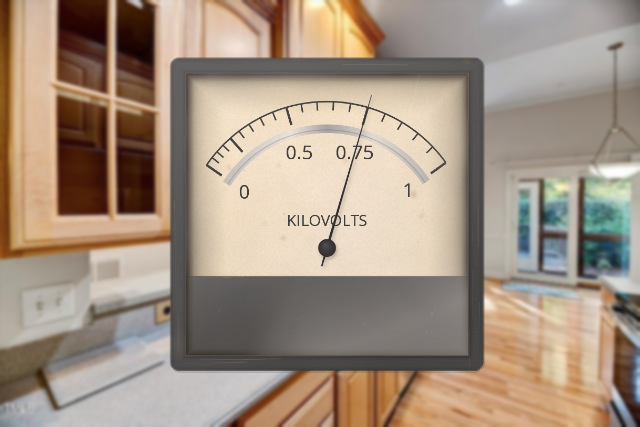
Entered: 0.75 kV
